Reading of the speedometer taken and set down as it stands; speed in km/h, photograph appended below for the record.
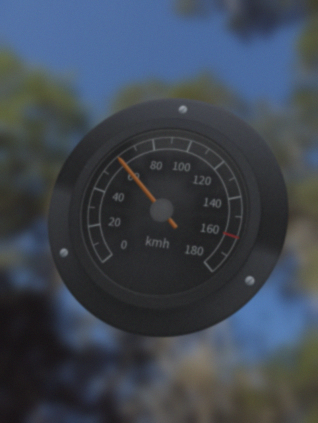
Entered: 60 km/h
